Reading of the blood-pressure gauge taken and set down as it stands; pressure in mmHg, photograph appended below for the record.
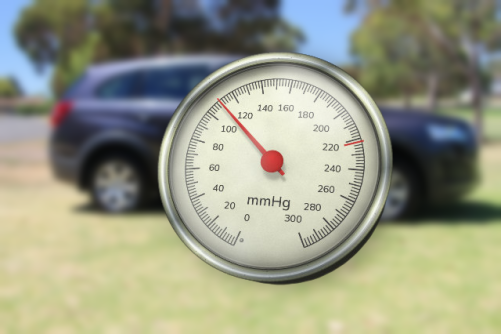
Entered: 110 mmHg
